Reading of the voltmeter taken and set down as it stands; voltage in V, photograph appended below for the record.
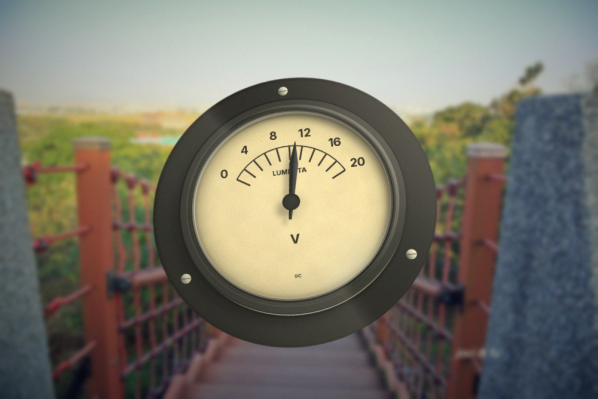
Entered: 11 V
